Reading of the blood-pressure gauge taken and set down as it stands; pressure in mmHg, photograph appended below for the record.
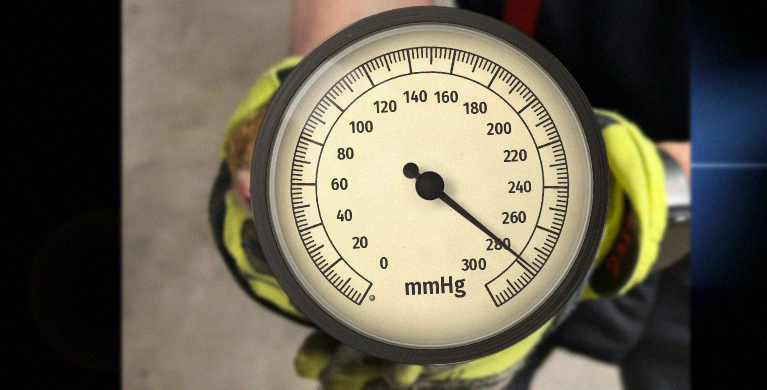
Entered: 278 mmHg
